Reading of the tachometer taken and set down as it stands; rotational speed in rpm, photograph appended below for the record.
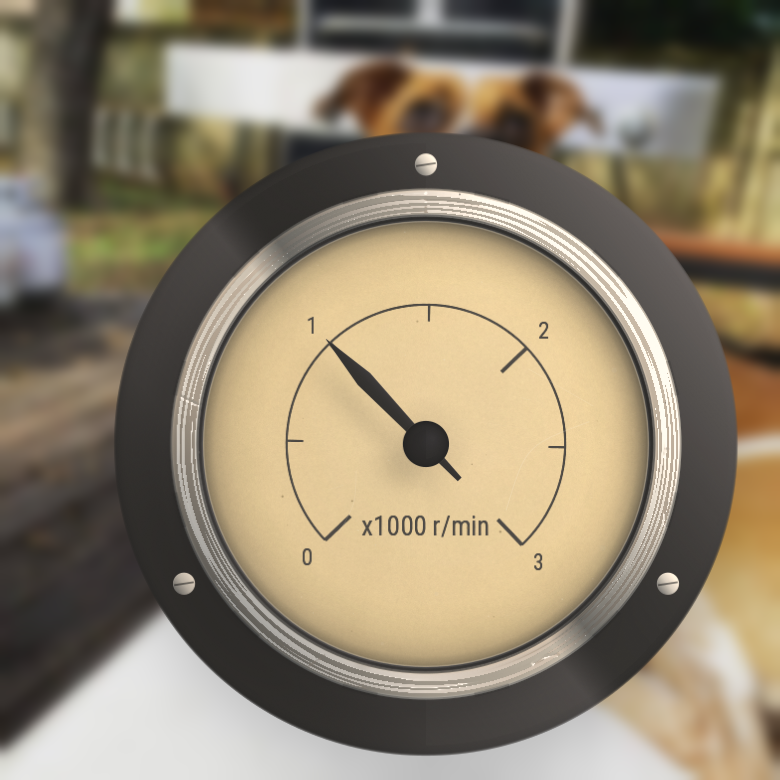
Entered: 1000 rpm
